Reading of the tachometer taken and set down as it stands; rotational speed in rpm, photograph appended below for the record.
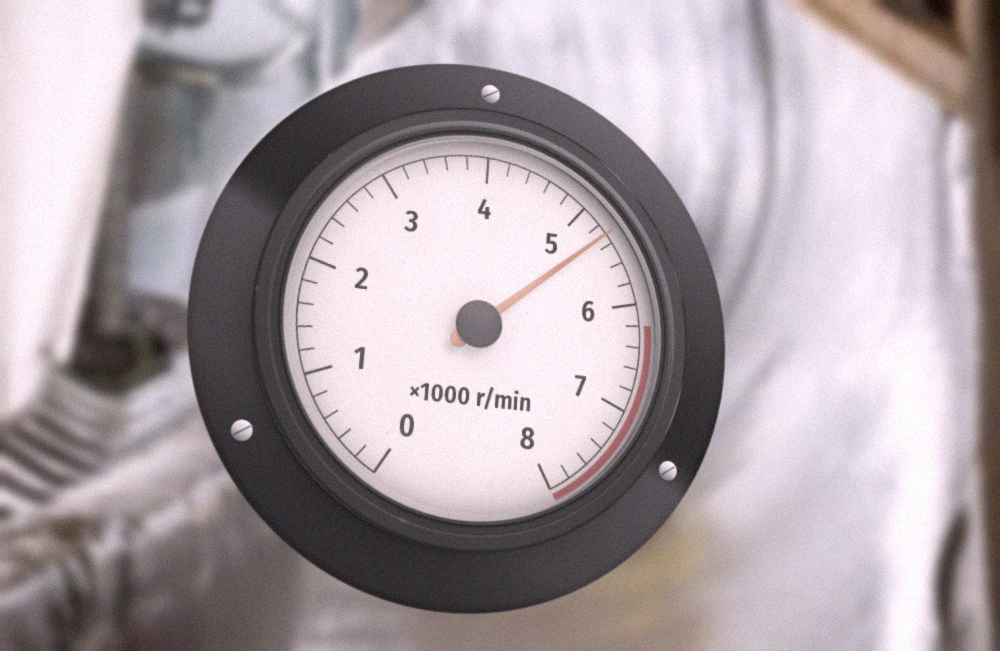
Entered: 5300 rpm
